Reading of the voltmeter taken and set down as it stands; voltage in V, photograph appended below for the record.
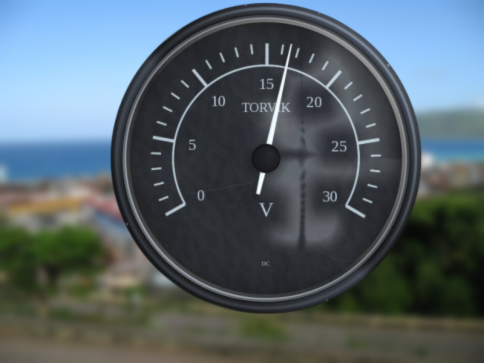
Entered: 16.5 V
